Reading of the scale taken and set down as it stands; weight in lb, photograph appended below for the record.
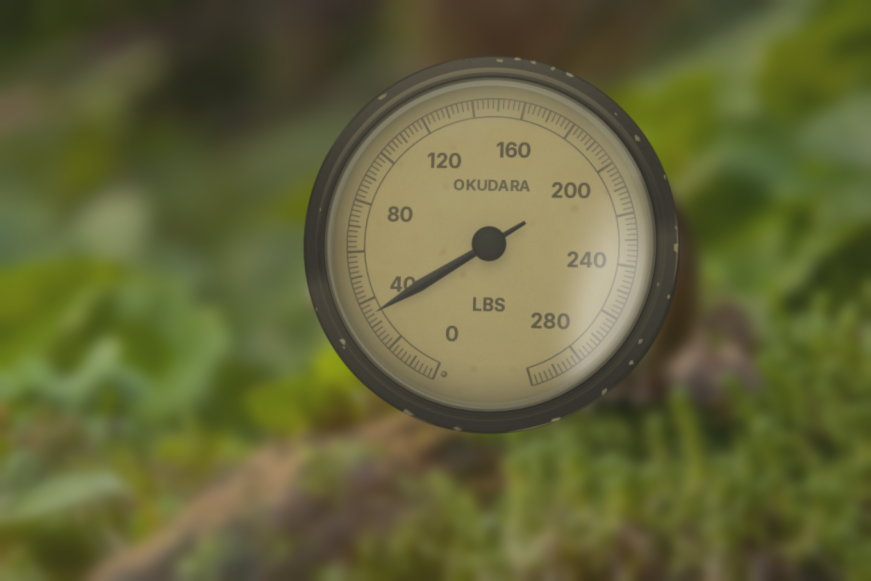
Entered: 34 lb
